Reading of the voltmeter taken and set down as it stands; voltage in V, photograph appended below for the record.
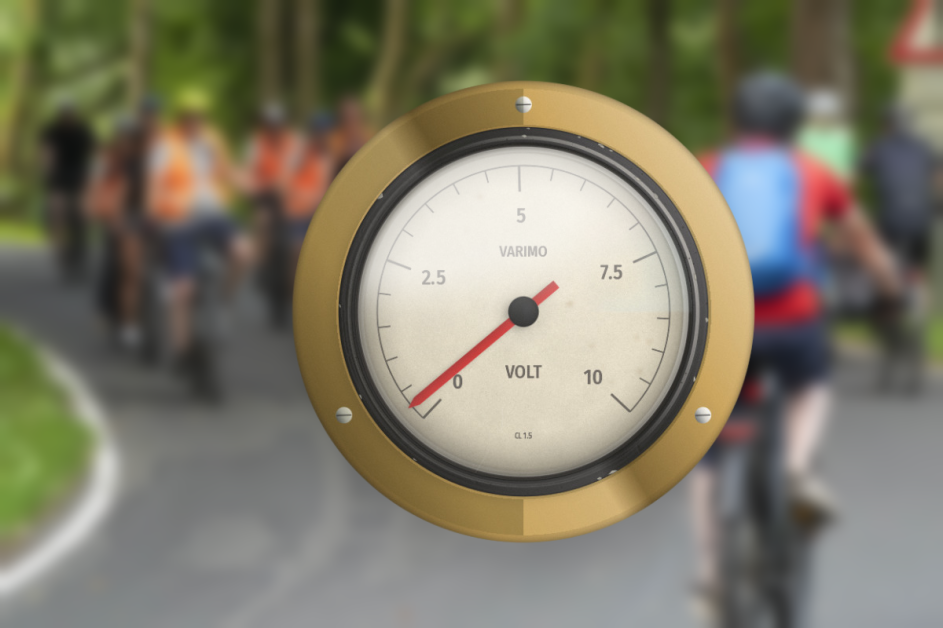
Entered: 0.25 V
